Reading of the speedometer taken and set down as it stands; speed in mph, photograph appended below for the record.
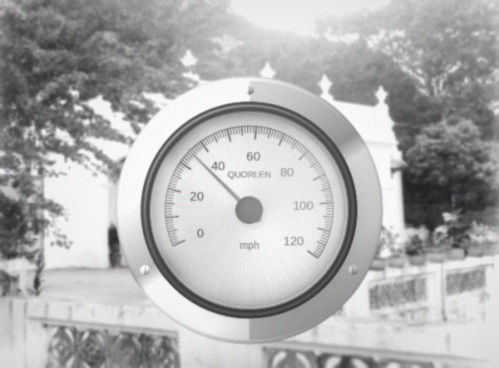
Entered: 35 mph
